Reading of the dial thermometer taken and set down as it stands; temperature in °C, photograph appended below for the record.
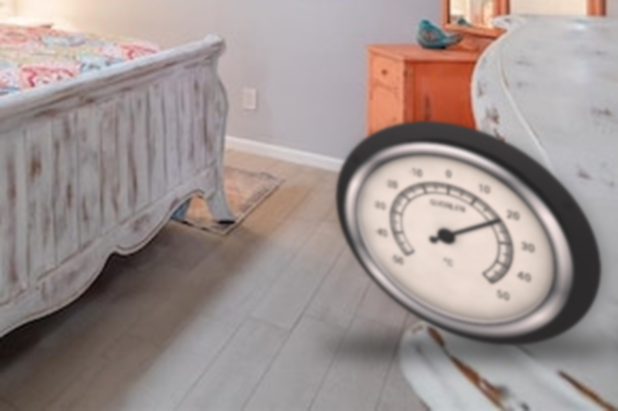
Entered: 20 °C
